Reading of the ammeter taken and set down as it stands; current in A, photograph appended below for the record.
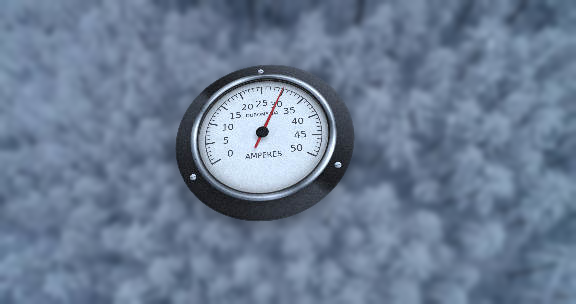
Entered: 30 A
